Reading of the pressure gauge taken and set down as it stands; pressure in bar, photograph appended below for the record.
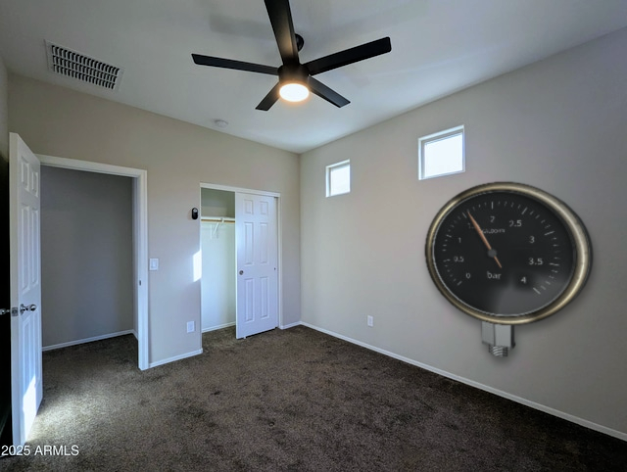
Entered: 1.6 bar
